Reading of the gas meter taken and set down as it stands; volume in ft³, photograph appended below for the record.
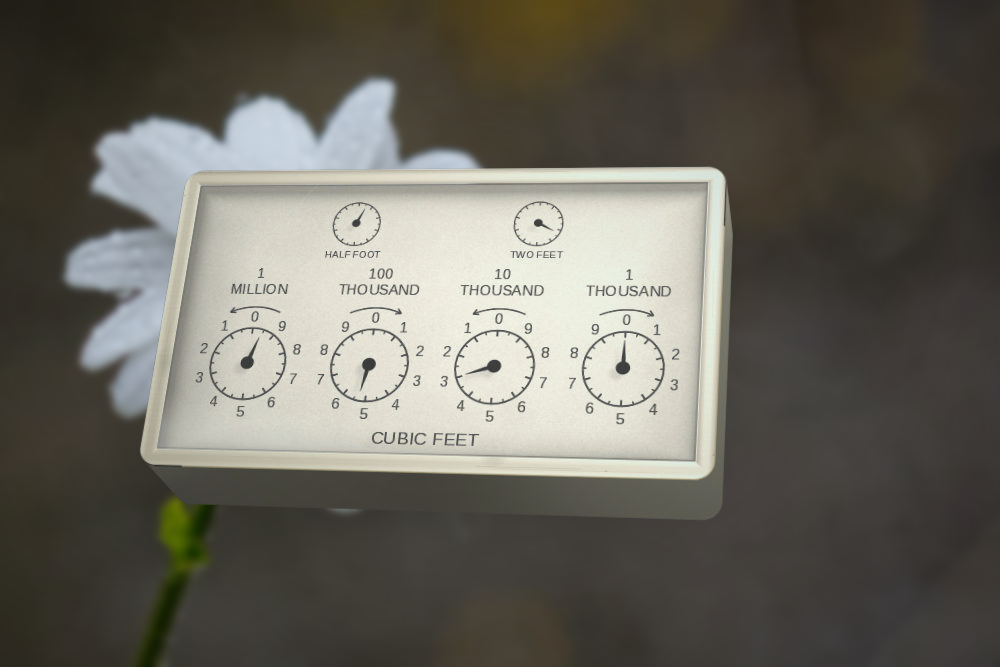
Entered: 953000 ft³
